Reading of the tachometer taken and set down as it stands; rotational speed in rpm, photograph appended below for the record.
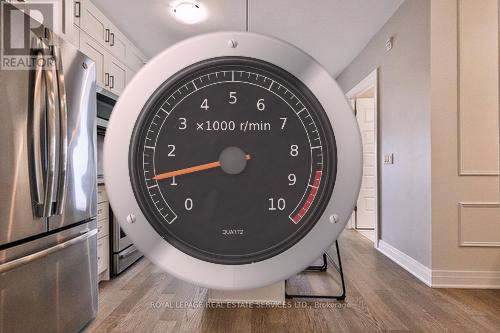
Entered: 1200 rpm
